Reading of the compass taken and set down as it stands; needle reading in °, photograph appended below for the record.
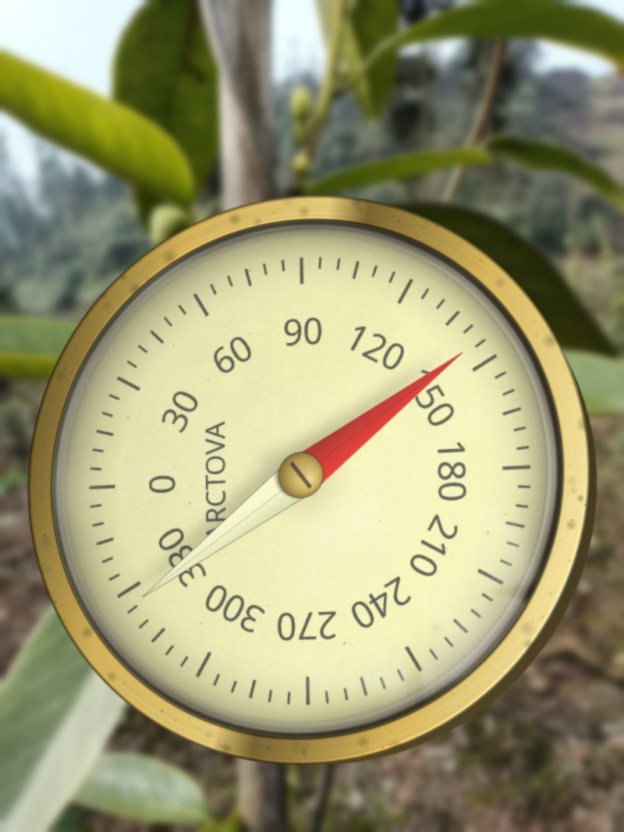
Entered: 145 °
